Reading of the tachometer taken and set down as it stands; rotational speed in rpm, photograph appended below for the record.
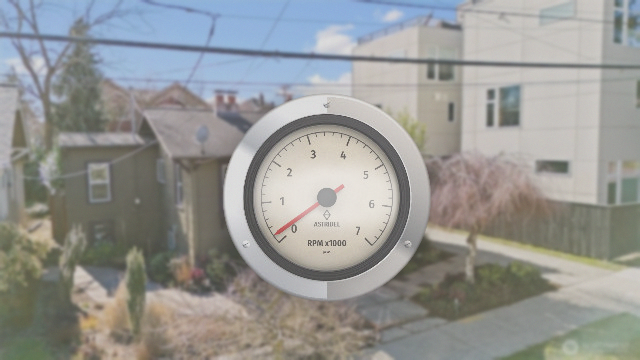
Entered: 200 rpm
